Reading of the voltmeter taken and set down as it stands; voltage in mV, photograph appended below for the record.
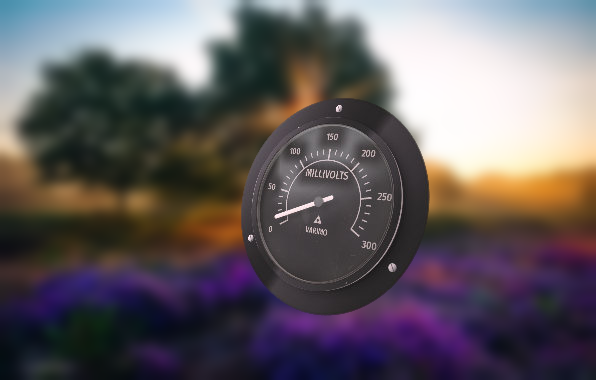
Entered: 10 mV
